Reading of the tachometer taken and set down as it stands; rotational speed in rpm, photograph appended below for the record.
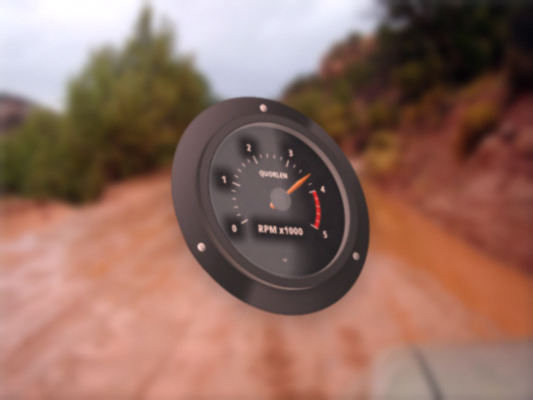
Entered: 3600 rpm
